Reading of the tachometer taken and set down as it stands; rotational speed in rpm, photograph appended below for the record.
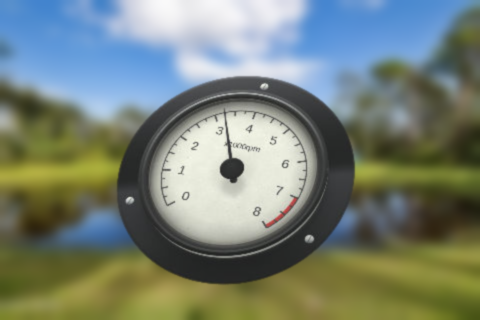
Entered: 3250 rpm
